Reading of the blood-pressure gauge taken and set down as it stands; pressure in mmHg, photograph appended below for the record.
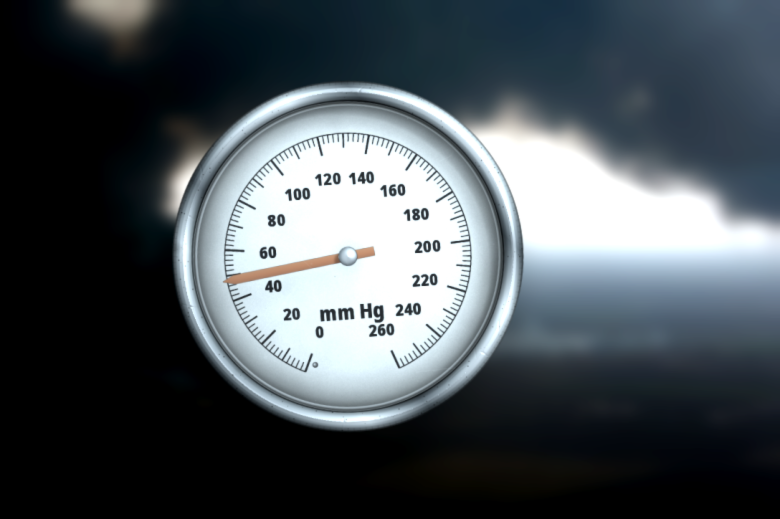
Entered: 48 mmHg
